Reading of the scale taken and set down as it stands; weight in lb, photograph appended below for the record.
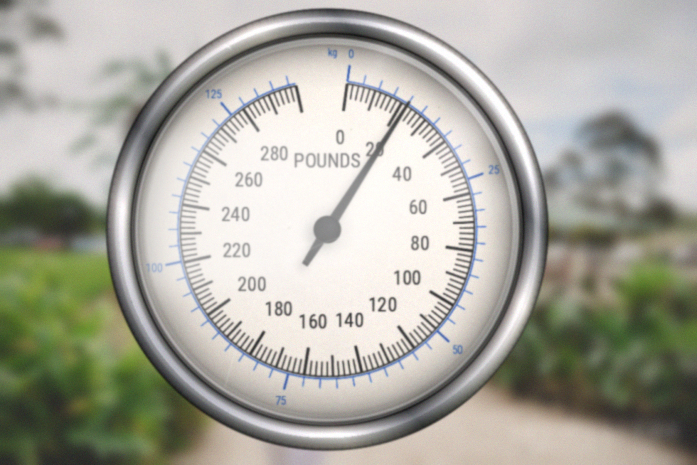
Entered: 22 lb
